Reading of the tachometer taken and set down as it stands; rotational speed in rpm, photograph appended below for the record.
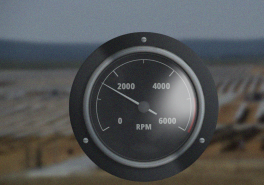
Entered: 1500 rpm
